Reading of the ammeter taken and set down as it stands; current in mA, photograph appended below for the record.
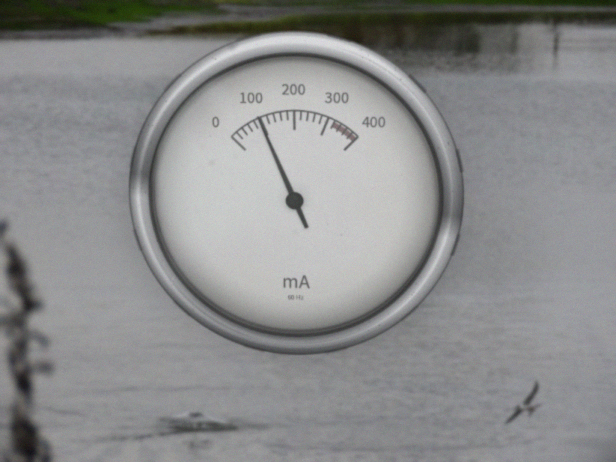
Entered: 100 mA
